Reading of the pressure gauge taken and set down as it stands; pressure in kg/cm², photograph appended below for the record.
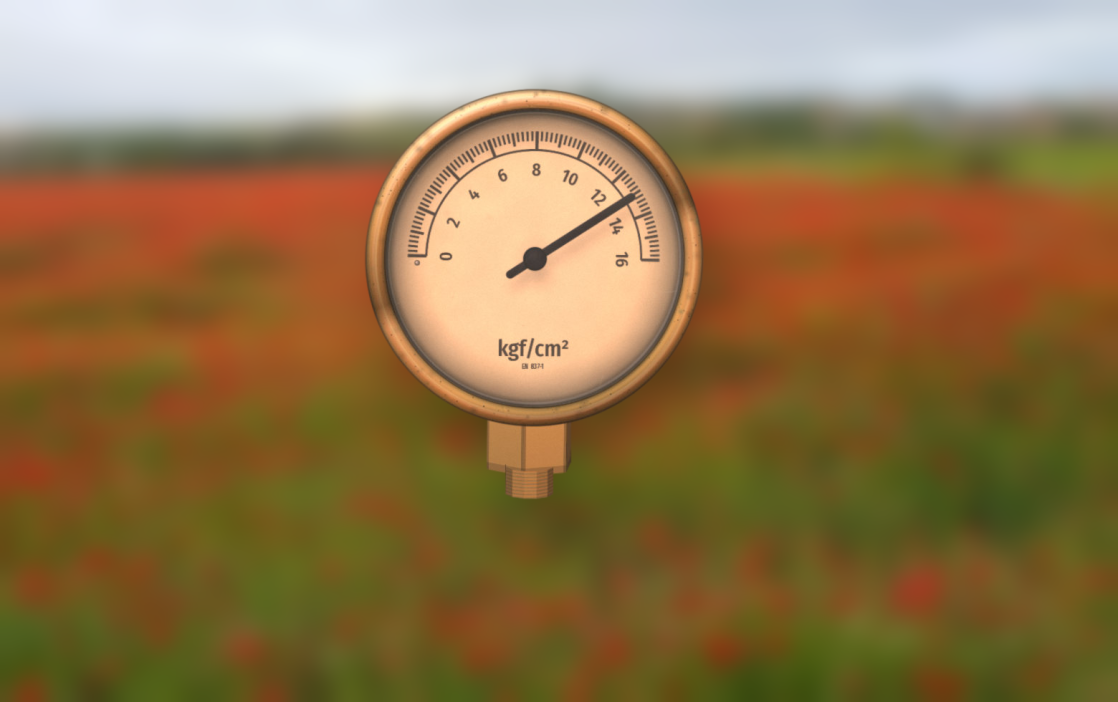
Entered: 13 kg/cm²
